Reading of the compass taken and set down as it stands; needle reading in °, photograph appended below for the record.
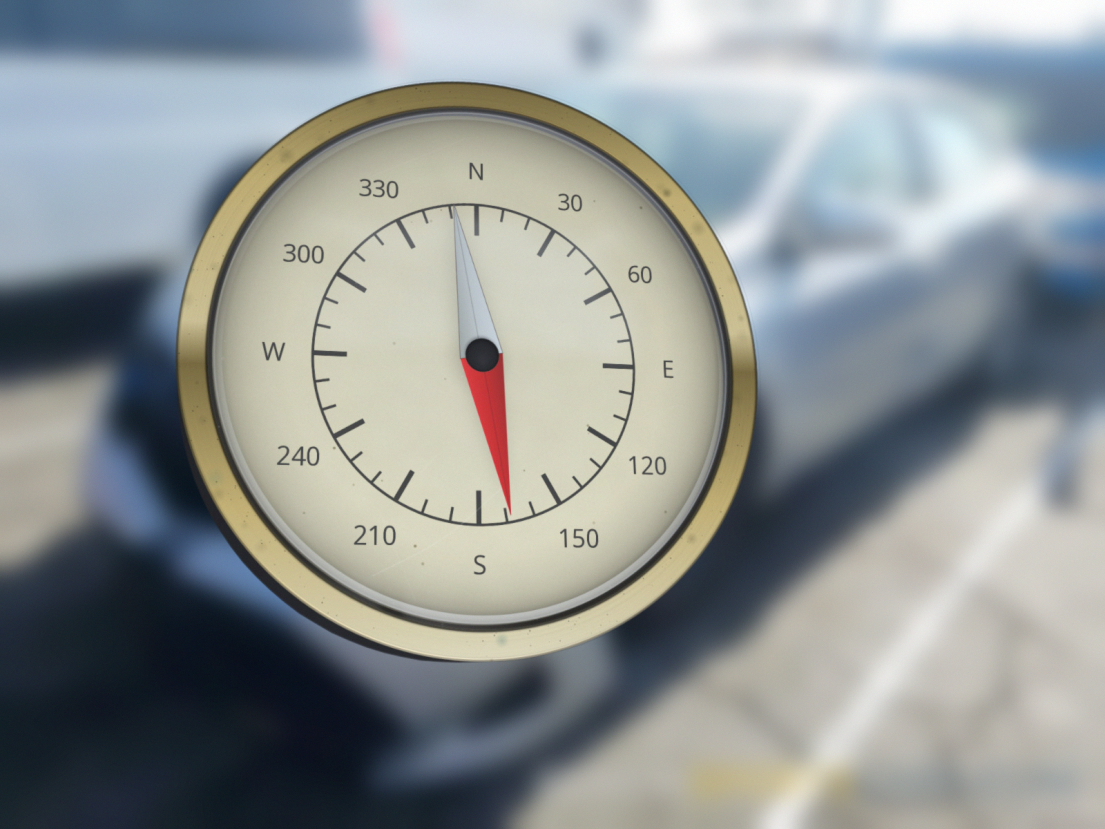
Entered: 170 °
